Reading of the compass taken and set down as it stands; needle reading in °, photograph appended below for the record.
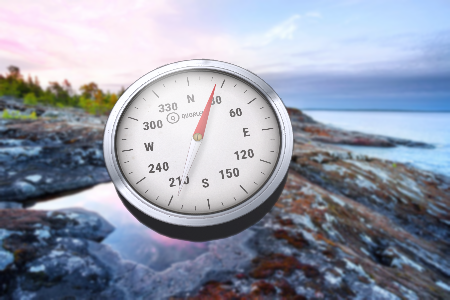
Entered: 25 °
